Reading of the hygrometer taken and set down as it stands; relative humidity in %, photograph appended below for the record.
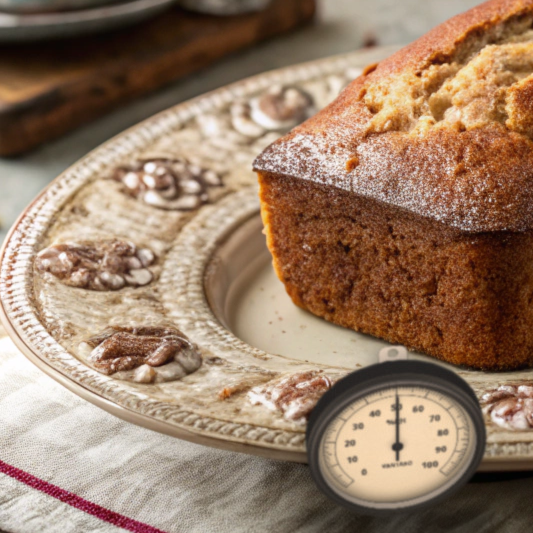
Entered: 50 %
